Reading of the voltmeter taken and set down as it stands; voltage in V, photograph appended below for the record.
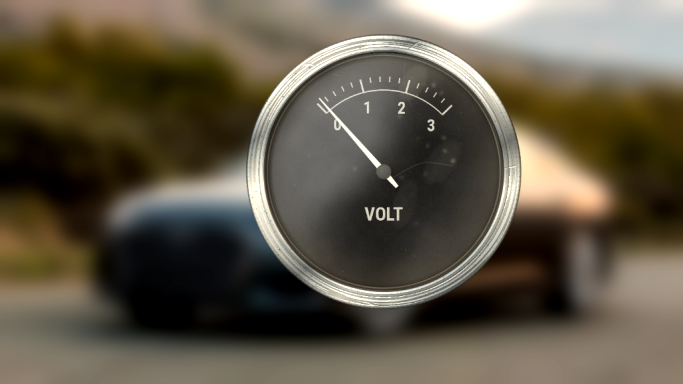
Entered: 0.1 V
